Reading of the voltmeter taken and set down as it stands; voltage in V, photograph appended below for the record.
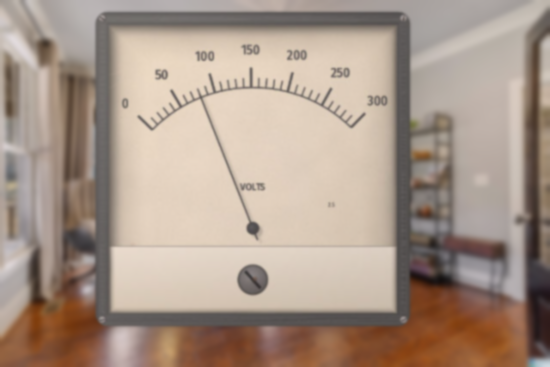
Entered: 80 V
